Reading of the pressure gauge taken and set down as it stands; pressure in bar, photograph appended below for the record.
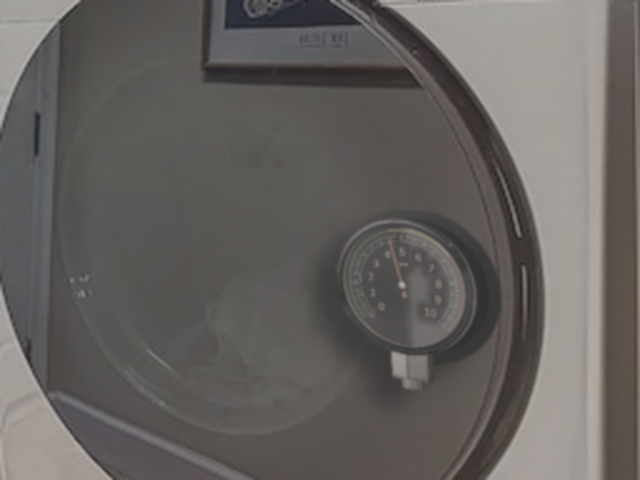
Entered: 4.5 bar
